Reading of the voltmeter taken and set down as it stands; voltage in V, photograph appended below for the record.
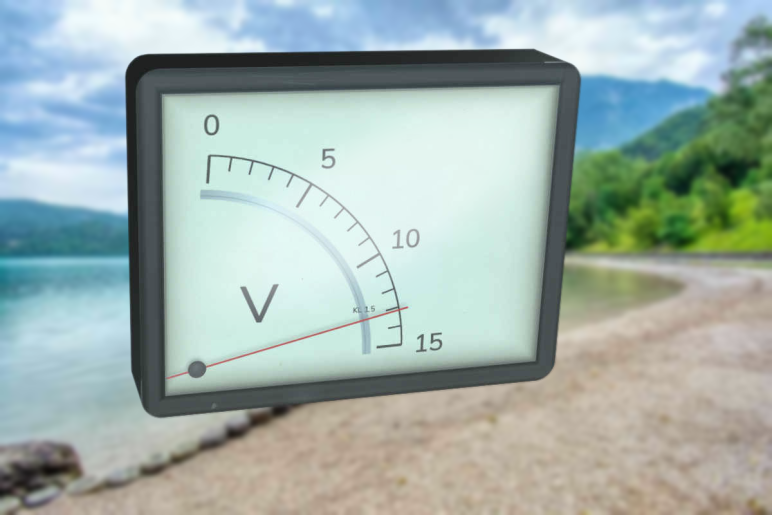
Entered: 13 V
